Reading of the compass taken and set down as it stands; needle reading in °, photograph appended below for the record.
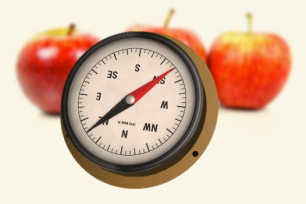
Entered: 225 °
